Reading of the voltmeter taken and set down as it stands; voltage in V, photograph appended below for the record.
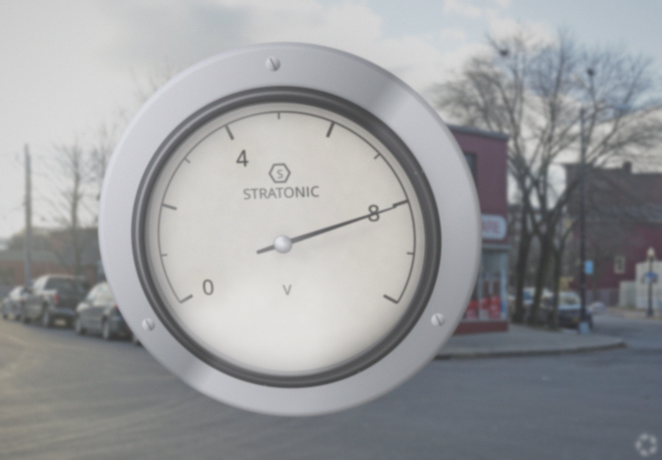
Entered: 8 V
